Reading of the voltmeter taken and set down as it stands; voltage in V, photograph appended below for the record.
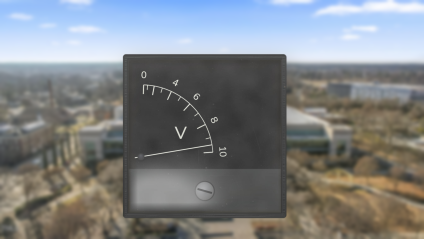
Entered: 9.5 V
